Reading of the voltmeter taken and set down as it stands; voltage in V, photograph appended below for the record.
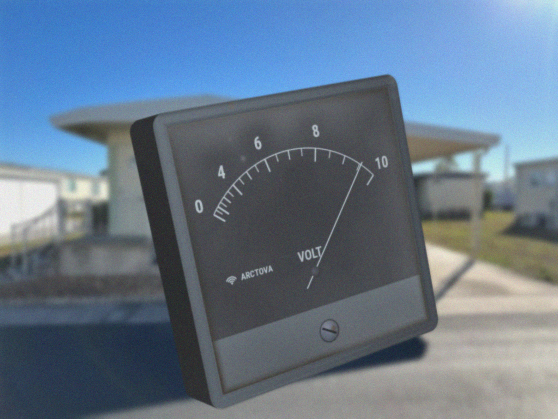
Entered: 9.5 V
